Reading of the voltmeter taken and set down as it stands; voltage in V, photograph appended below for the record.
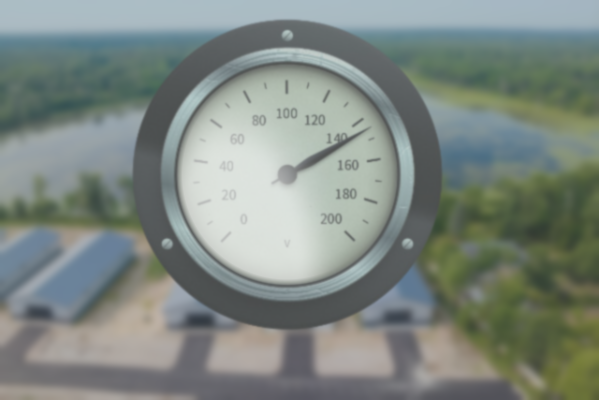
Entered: 145 V
